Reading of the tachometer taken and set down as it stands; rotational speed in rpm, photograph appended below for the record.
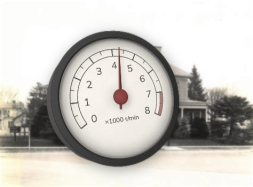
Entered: 4250 rpm
